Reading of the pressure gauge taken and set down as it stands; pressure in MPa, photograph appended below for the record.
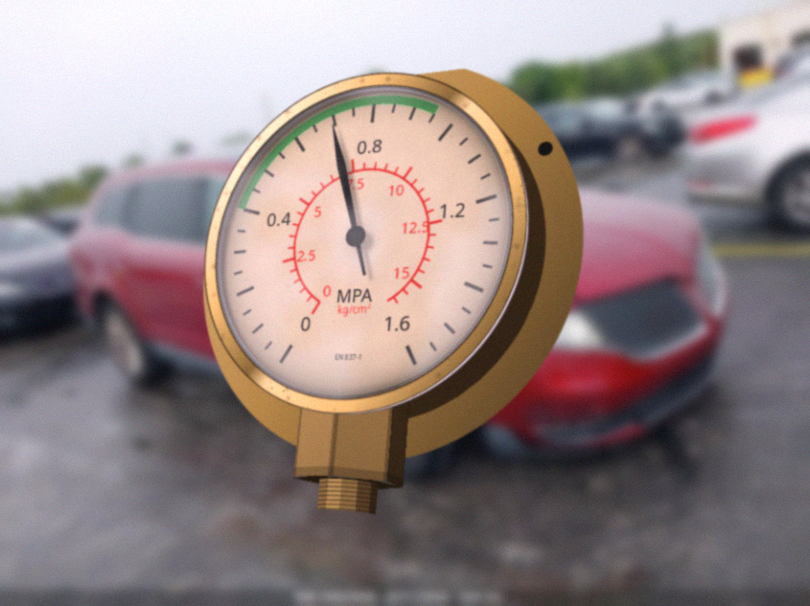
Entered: 0.7 MPa
